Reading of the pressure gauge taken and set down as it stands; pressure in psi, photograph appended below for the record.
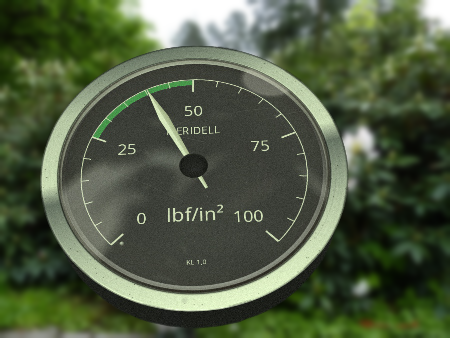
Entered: 40 psi
